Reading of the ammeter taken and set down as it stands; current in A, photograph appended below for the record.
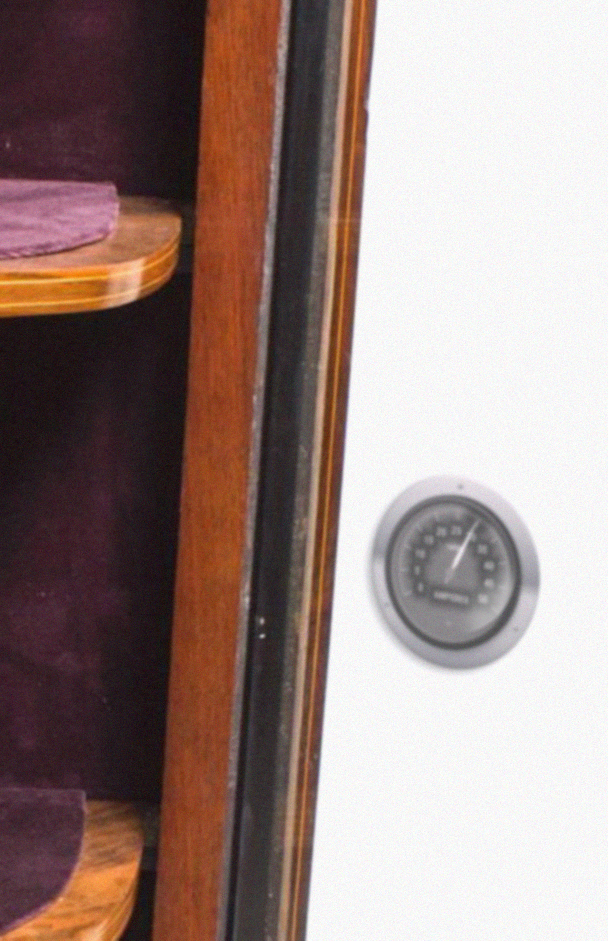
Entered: 30 A
